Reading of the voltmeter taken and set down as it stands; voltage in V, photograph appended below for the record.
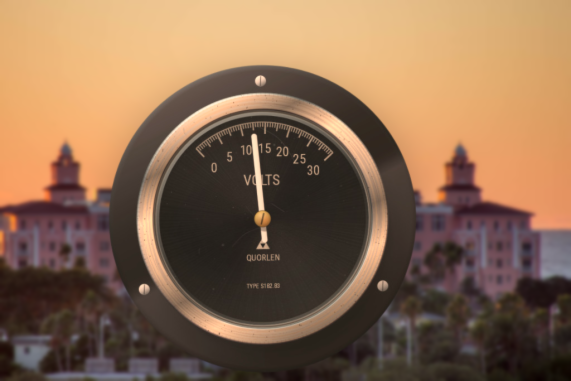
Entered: 12.5 V
